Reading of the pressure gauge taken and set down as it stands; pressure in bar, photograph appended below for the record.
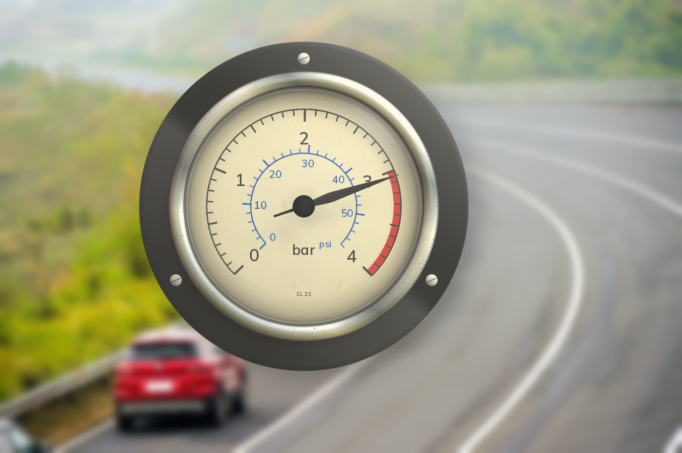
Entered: 3.05 bar
